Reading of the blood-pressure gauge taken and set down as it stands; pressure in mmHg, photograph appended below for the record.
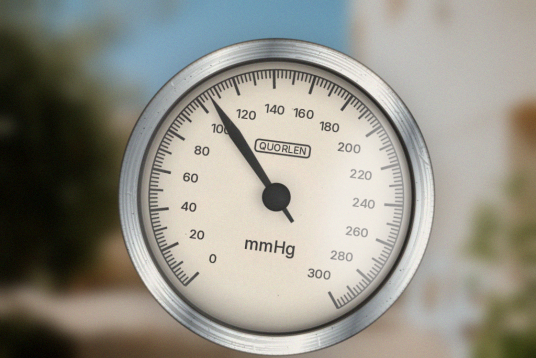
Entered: 106 mmHg
